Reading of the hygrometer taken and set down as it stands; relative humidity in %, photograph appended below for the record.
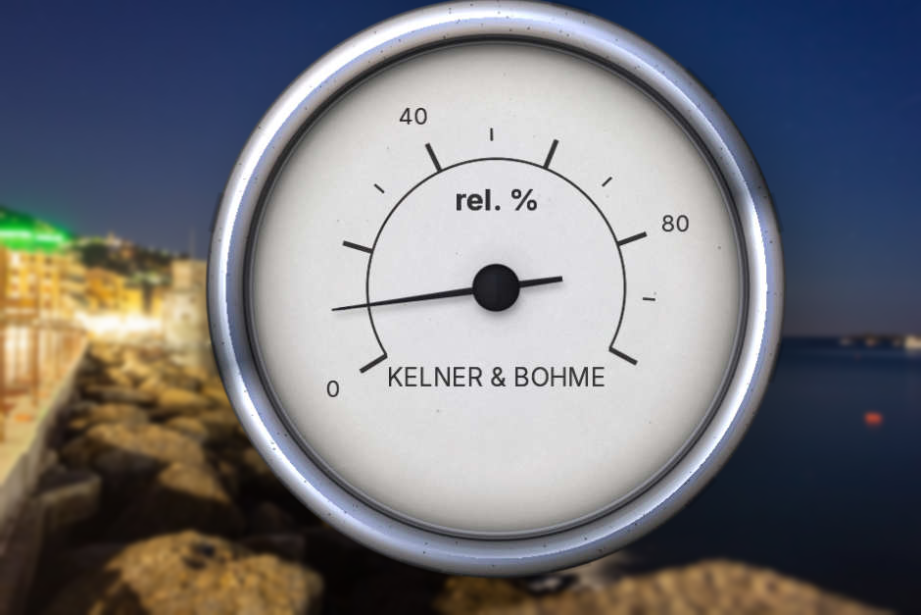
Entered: 10 %
